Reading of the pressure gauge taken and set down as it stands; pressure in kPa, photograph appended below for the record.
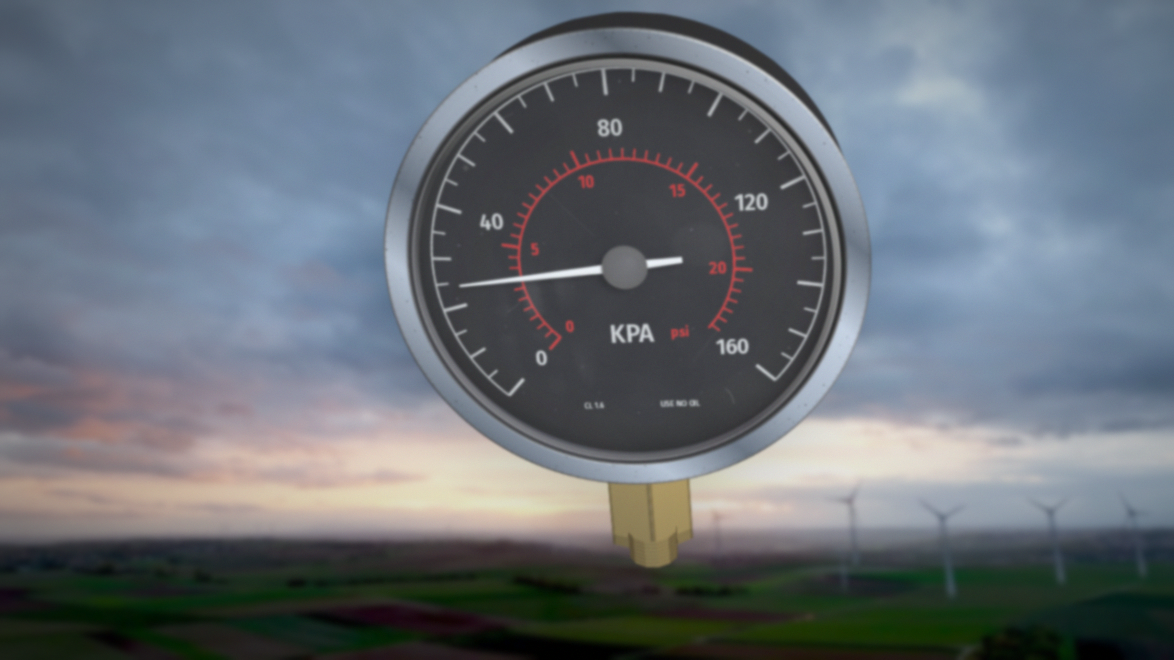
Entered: 25 kPa
